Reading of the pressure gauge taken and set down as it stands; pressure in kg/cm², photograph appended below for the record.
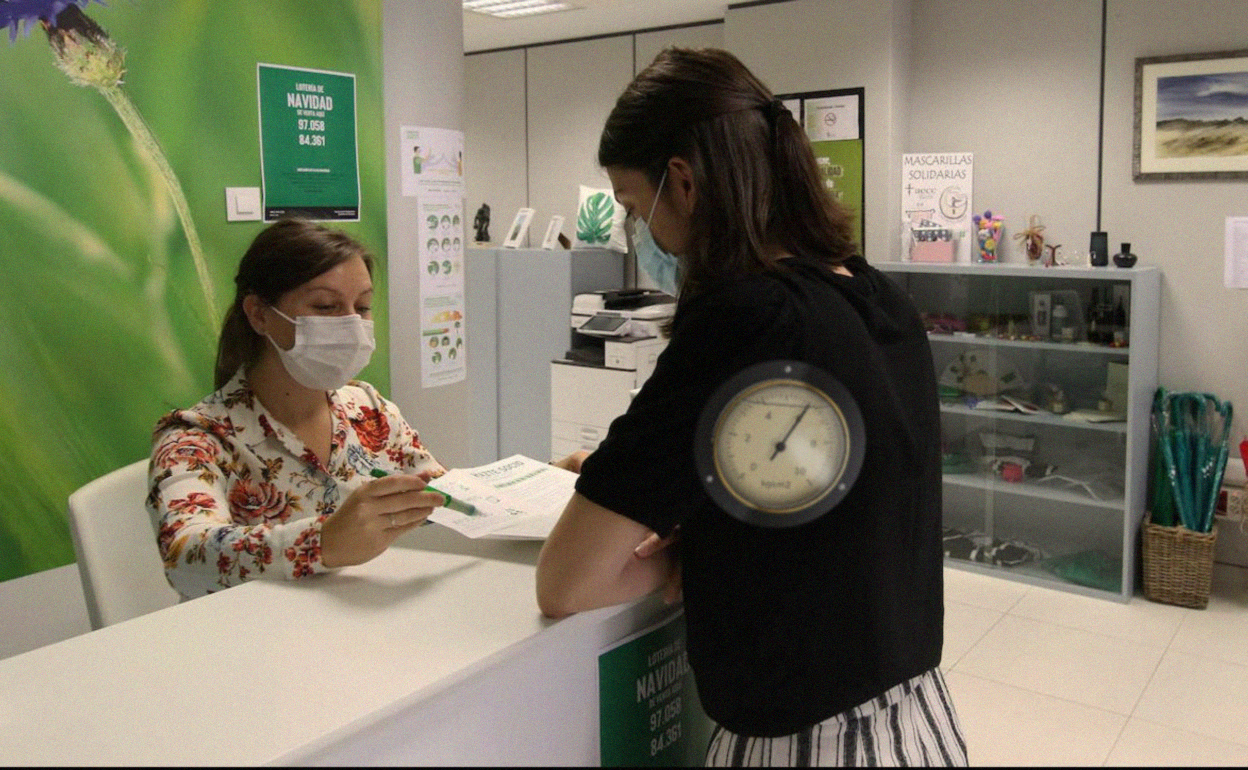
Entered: 6 kg/cm²
